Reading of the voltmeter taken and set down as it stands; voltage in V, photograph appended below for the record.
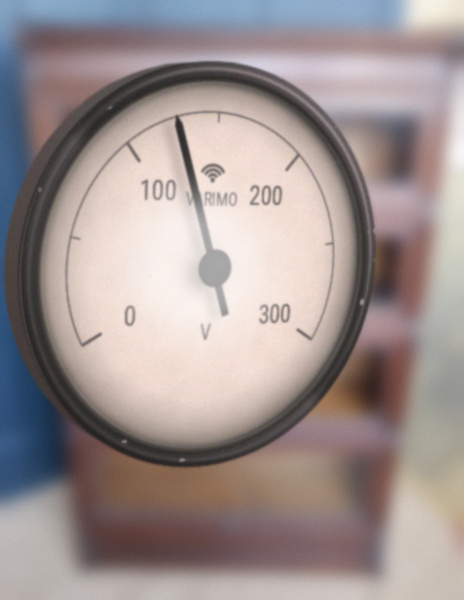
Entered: 125 V
